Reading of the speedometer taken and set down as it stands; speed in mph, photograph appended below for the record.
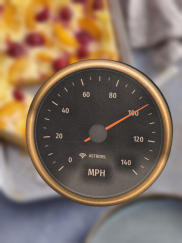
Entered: 100 mph
